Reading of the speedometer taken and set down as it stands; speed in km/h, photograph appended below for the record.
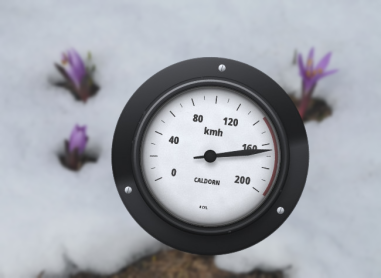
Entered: 165 km/h
